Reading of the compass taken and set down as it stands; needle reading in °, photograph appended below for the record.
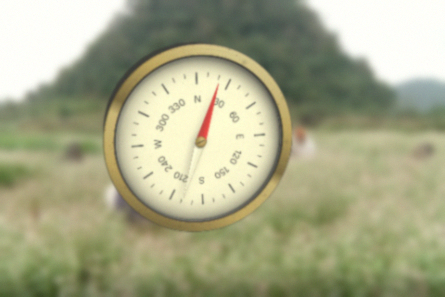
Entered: 20 °
